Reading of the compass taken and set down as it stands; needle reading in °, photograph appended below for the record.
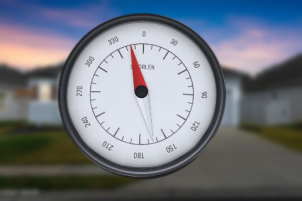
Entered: 345 °
